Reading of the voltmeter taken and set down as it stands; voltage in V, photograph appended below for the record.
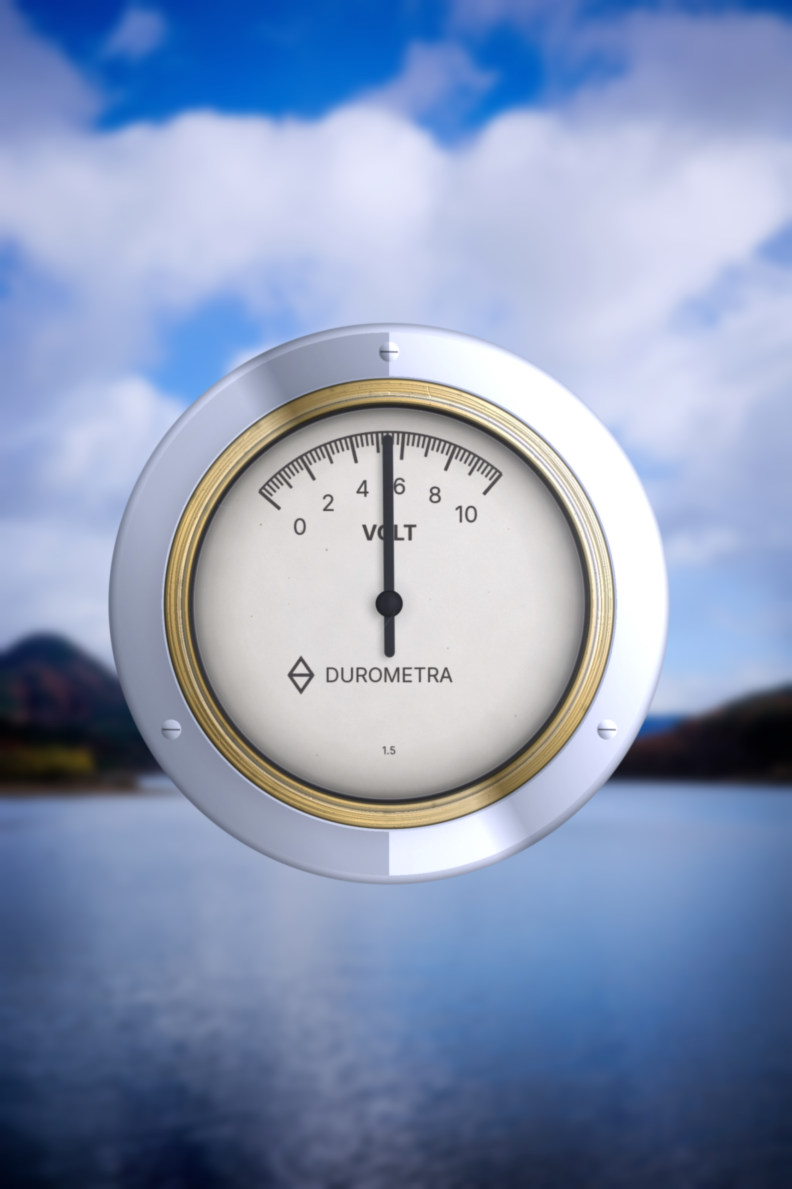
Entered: 5.4 V
